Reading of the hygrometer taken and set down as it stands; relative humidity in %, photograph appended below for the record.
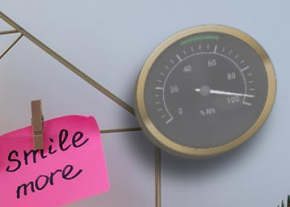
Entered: 96 %
